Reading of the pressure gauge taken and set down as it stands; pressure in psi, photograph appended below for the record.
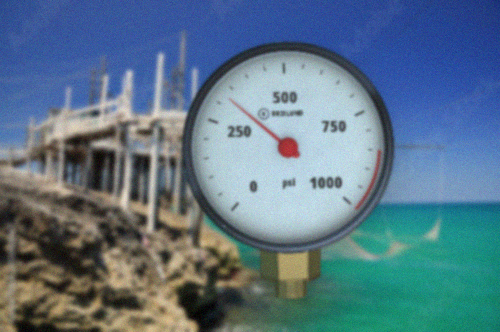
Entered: 325 psi
